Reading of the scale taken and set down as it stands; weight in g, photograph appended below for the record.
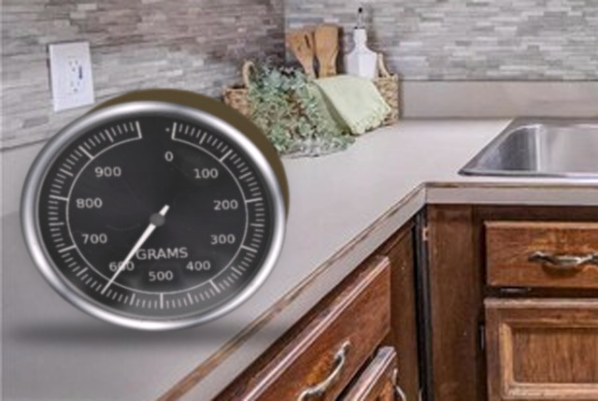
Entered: 600 g
